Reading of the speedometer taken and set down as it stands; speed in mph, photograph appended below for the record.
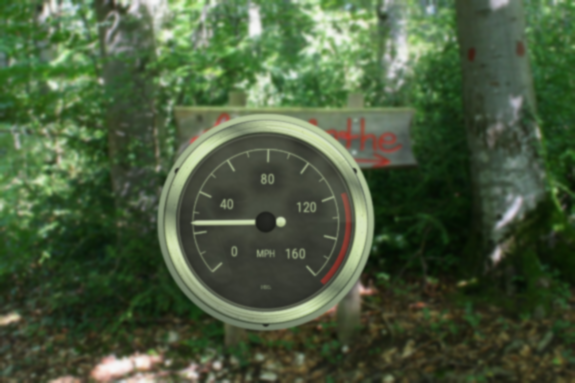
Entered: 25 mph
